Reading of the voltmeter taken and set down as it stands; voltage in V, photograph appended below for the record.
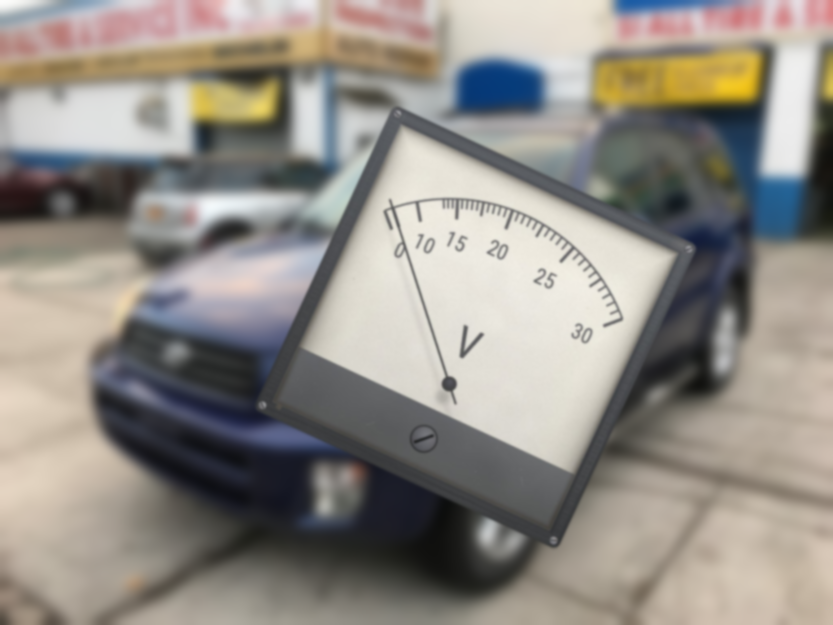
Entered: 5 V
